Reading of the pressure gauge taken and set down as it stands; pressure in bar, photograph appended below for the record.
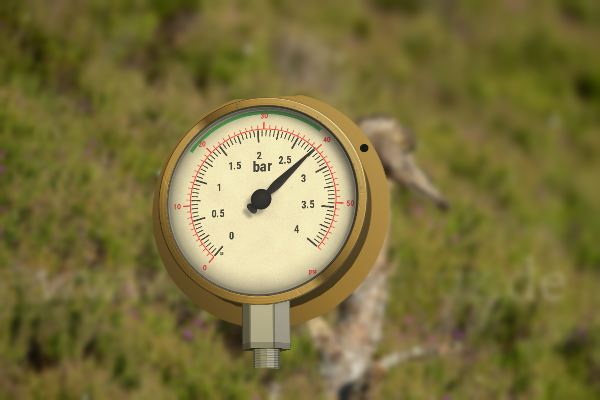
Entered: 2.75 bar
